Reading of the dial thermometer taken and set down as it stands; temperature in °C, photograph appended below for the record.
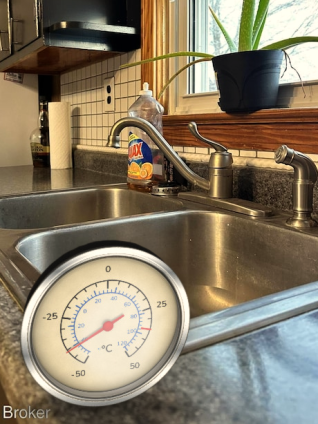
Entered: -40 °C
